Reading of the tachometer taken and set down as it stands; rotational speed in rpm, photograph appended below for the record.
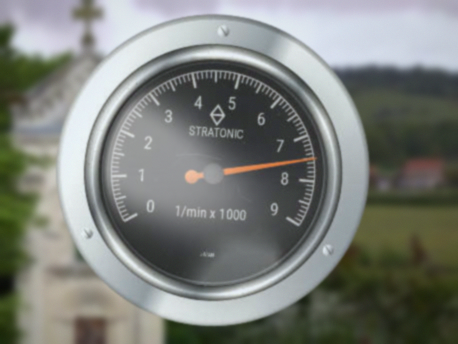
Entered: 7500 rpm
